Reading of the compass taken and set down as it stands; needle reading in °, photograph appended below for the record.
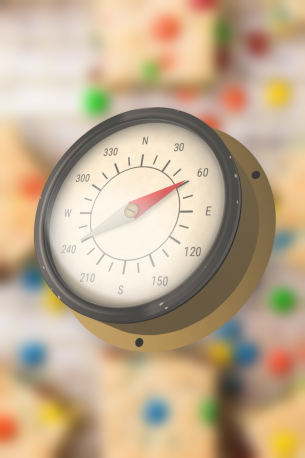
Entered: 60 °
